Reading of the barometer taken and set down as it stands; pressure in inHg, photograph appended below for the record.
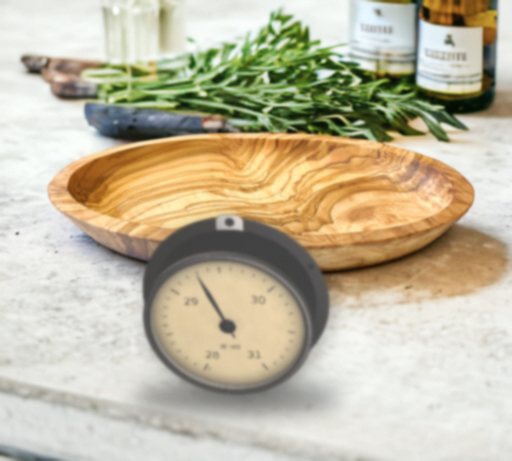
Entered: 29.3 inHg
